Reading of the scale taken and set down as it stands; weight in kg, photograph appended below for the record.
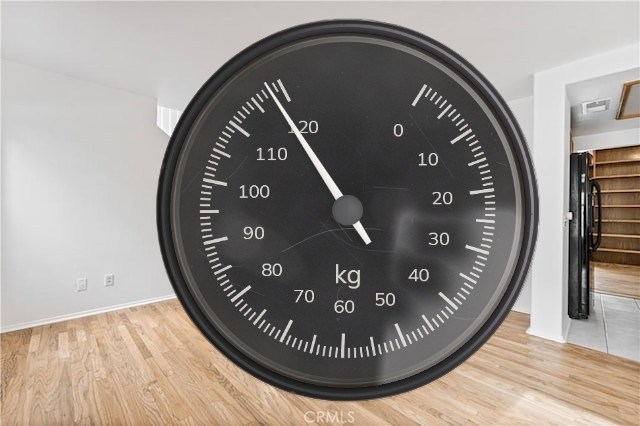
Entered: 118 kg
